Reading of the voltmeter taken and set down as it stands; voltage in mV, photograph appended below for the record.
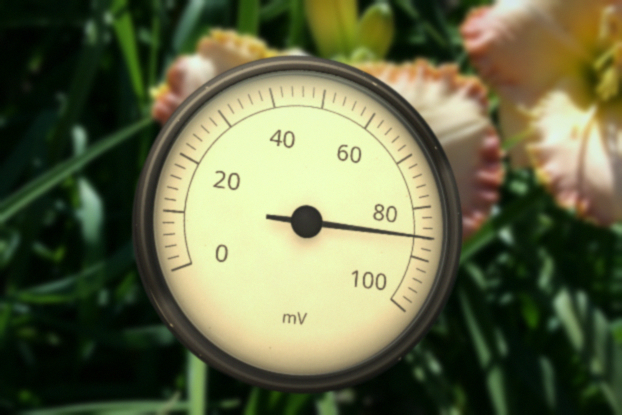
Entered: 86 mV
